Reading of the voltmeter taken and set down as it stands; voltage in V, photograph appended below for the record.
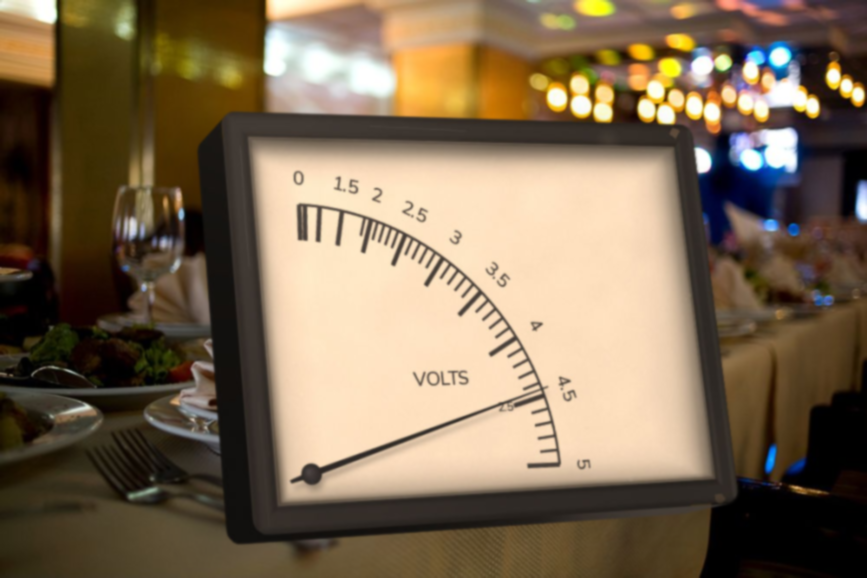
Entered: 4.45 V
